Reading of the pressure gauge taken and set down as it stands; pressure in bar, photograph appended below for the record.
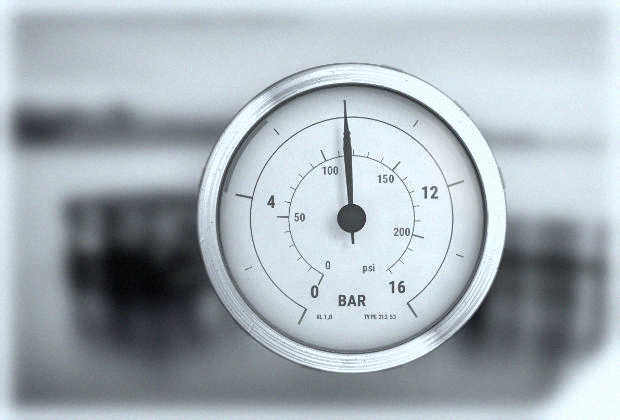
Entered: 8 bar
